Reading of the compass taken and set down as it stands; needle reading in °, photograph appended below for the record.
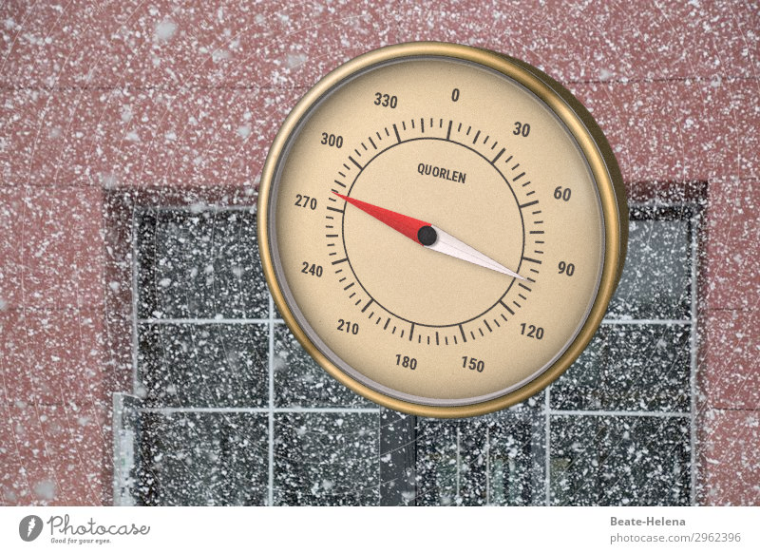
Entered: 280 °
